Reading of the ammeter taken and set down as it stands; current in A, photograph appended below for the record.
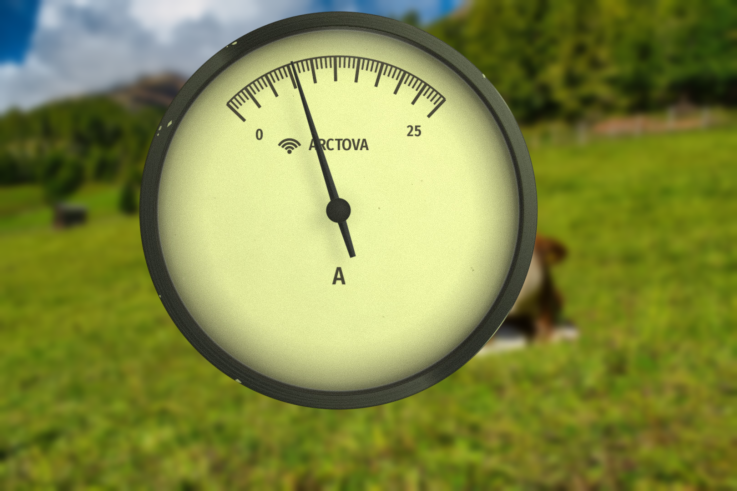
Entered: 8 A
